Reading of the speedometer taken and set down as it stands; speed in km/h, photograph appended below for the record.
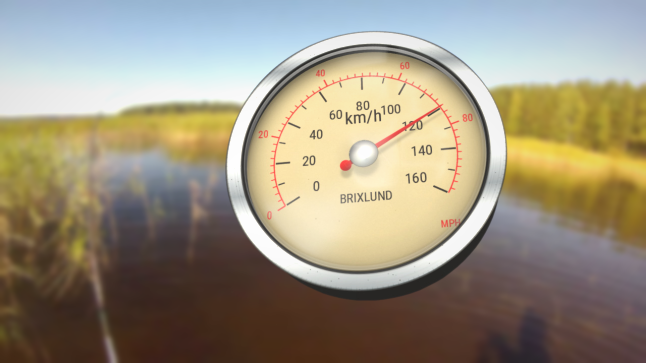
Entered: 120 km/h
